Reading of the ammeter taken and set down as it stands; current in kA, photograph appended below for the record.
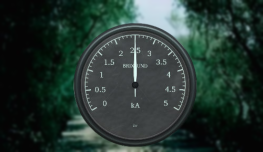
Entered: 2.5 kA
